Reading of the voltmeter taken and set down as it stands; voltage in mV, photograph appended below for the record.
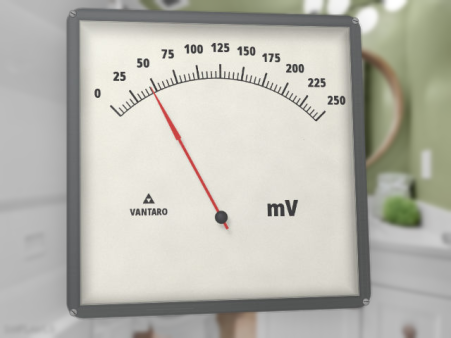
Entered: 45 mV
